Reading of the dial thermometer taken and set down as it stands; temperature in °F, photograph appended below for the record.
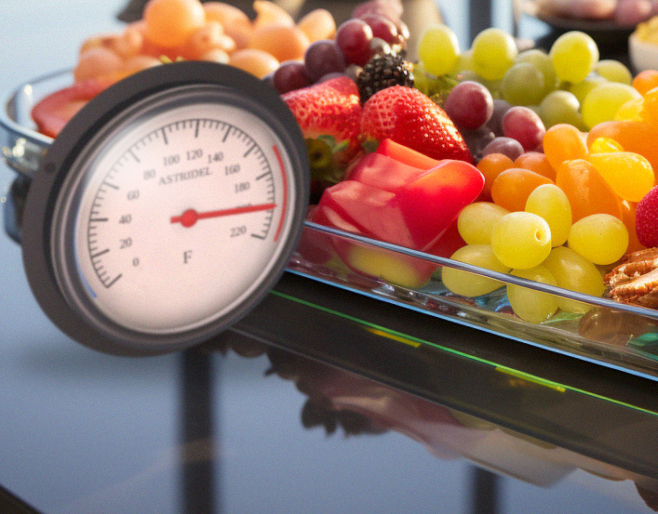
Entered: 200 °F
